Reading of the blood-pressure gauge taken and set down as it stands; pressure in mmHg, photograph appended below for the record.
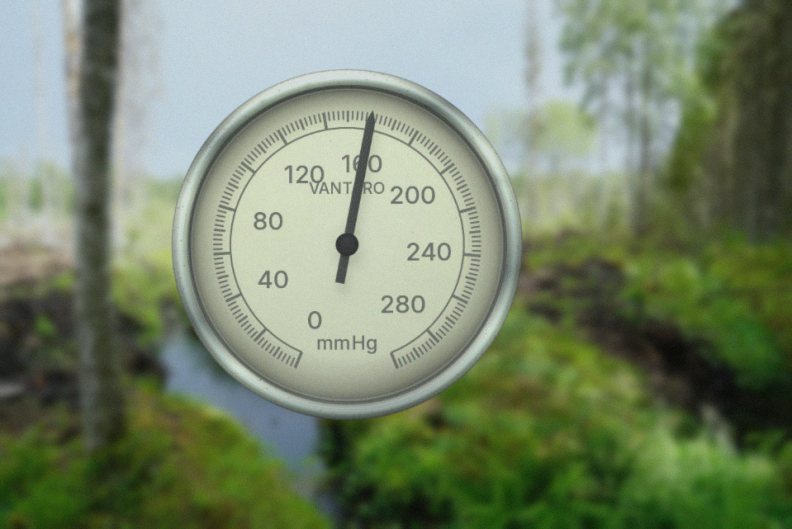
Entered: 160 mmHg
